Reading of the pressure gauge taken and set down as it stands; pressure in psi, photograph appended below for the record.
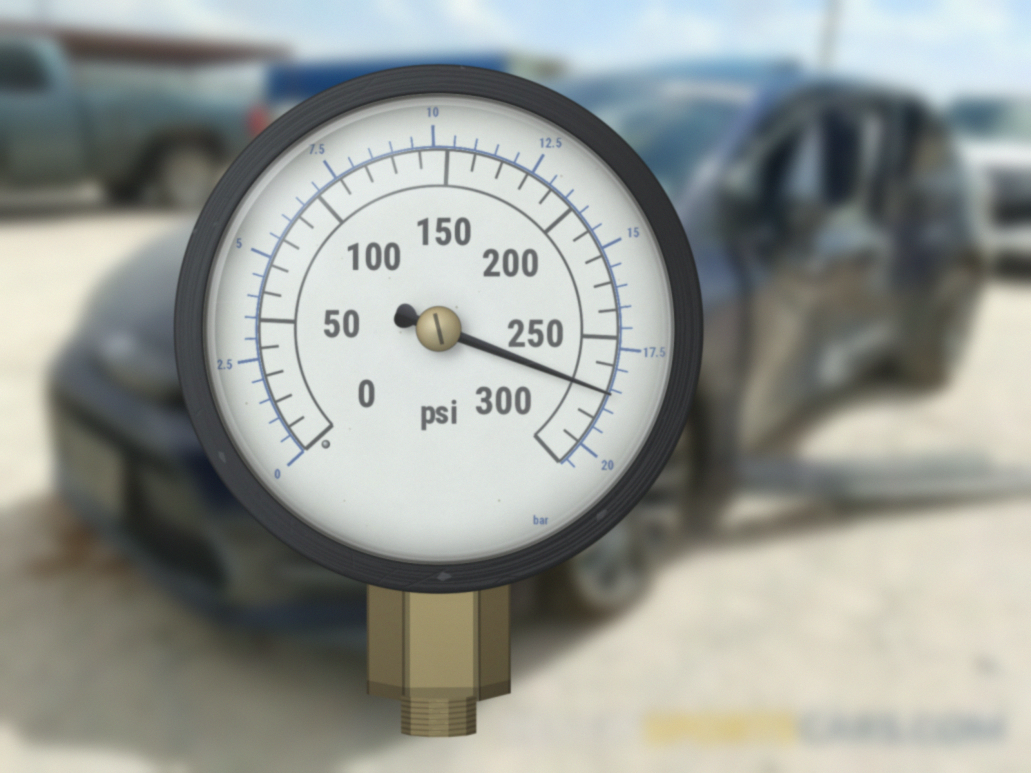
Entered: 270 psi
